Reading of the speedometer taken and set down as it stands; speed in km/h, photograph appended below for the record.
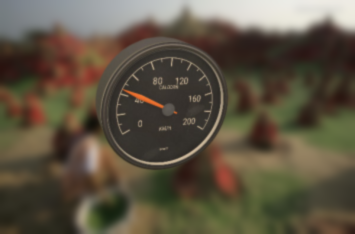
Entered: 45 km/h
